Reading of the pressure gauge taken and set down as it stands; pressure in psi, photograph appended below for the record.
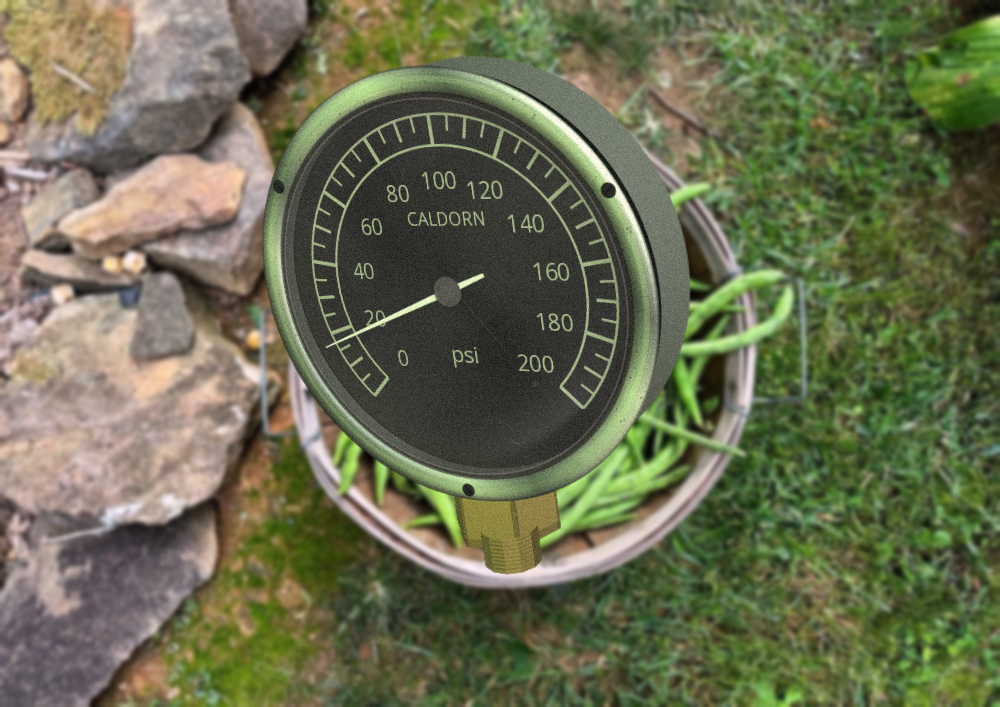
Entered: 17.5 psi
